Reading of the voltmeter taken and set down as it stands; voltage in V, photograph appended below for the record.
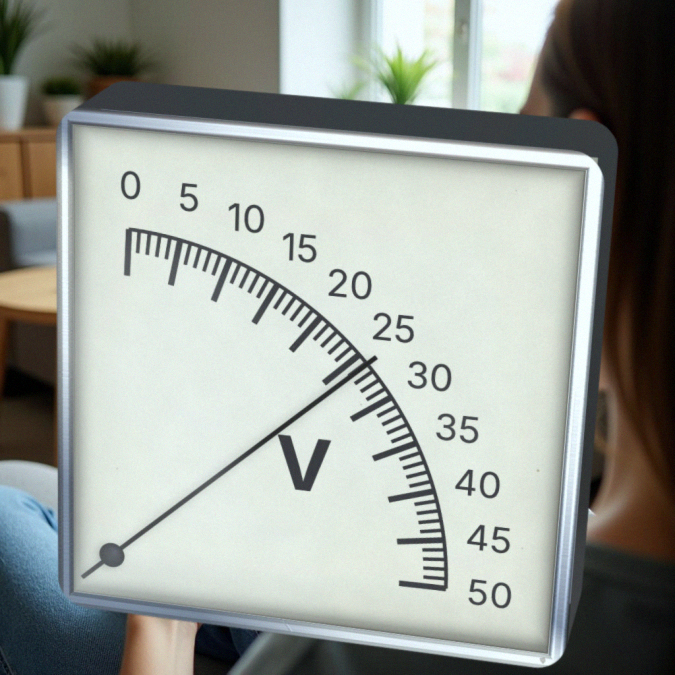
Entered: 26 V
